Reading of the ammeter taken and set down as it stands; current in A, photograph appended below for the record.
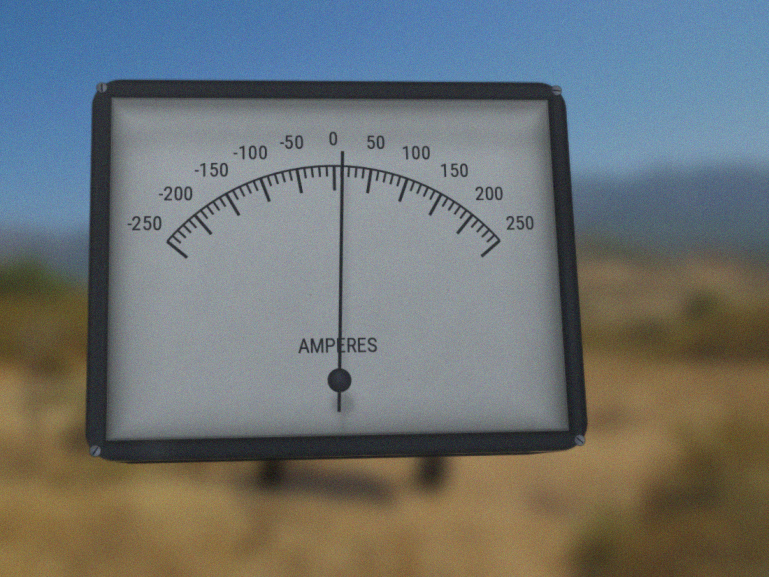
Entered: 10 A
